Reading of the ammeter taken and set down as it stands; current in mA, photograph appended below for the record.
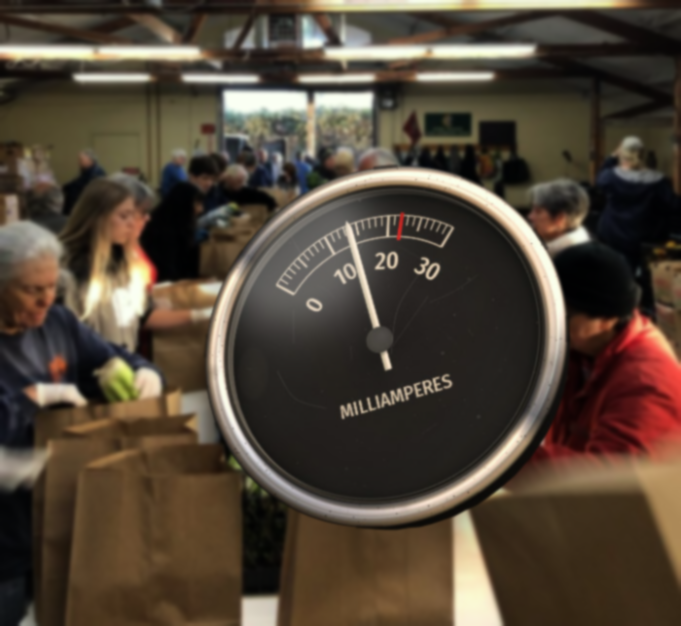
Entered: 14 mA
